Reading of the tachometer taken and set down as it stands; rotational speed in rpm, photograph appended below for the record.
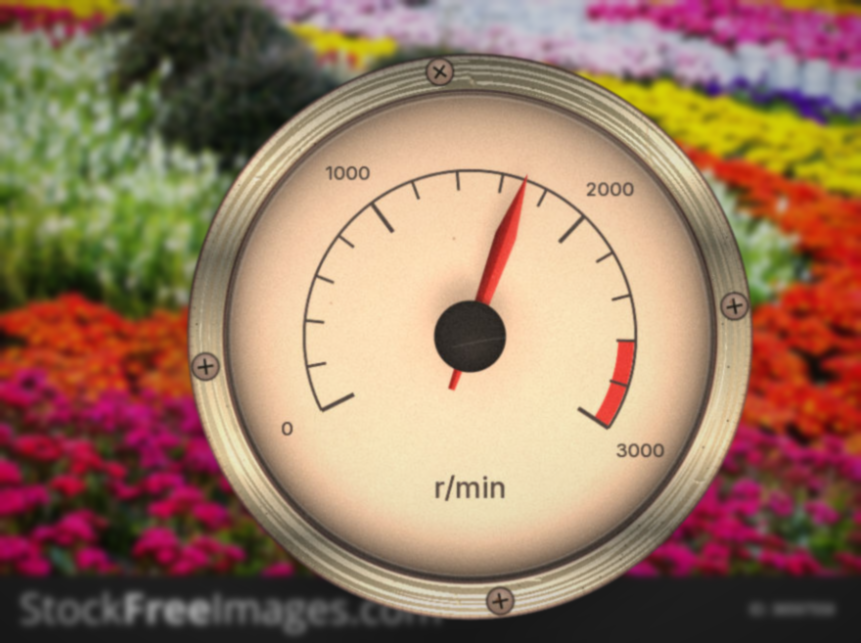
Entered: 1700 rpm
